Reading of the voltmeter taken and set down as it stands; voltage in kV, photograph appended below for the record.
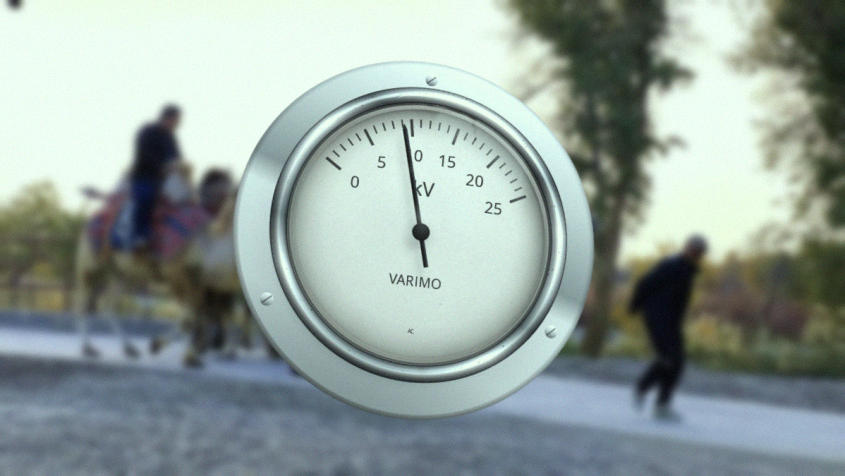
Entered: 9 kV
